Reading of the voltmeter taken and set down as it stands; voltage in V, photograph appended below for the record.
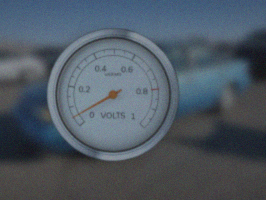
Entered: 0.05 V
